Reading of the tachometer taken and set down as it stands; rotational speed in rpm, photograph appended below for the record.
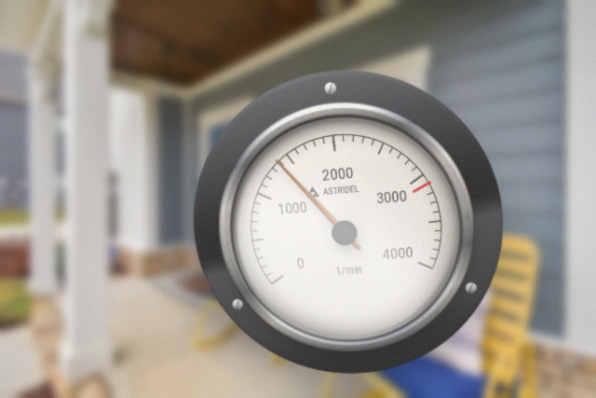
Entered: 1400 rpm
